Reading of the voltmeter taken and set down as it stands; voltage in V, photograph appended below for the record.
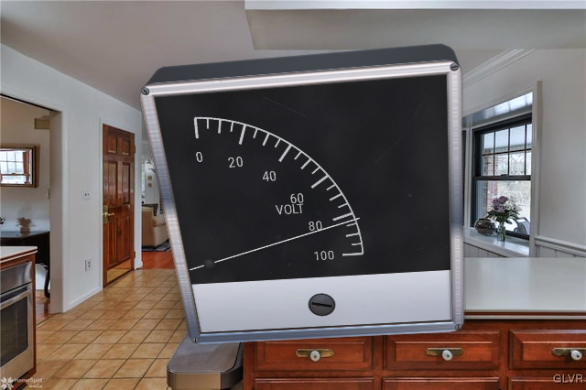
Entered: 82.5 V
